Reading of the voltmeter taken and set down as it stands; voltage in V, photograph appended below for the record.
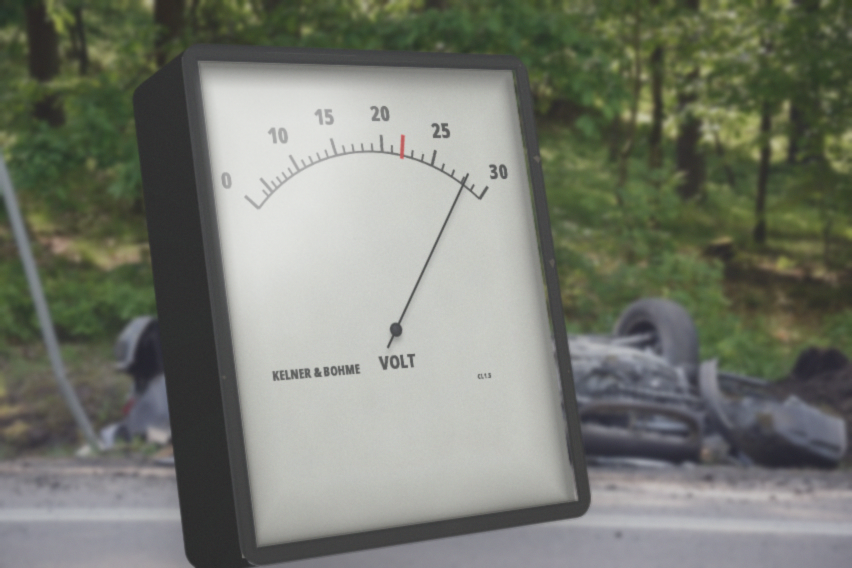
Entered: 28 V
